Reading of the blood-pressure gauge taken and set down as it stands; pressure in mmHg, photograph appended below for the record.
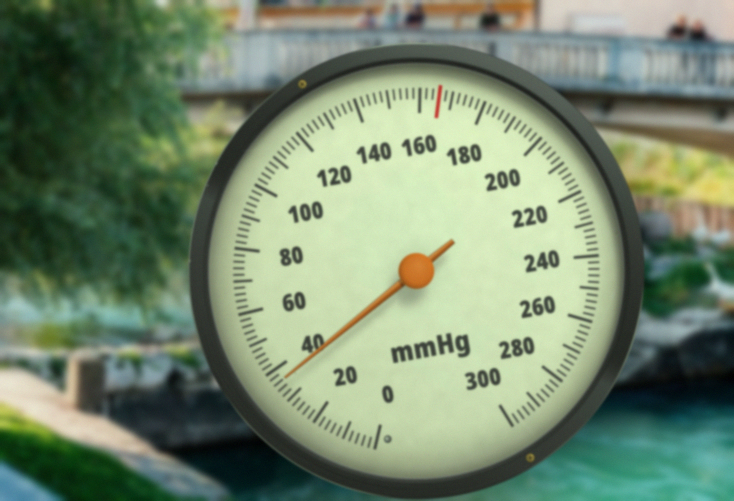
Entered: 36 mmHg
